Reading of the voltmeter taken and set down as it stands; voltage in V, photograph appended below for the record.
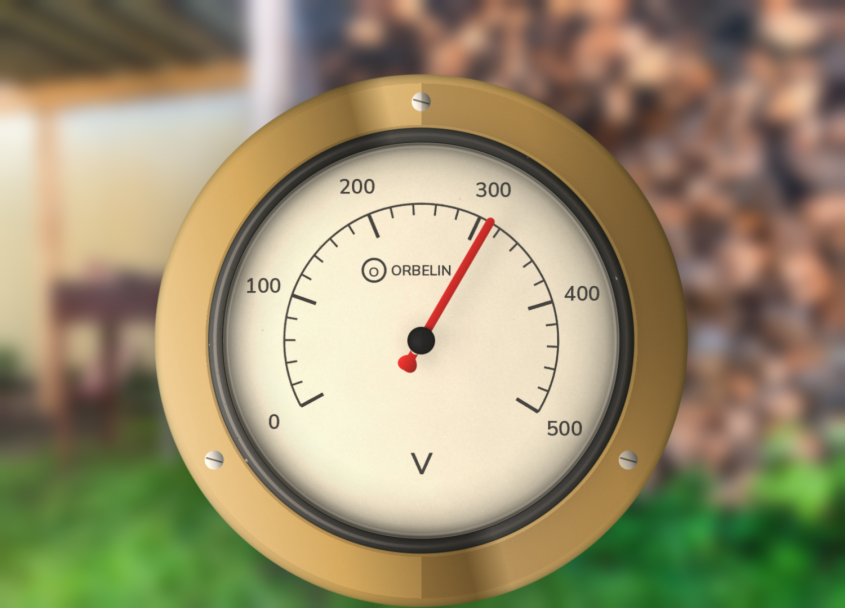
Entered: 310 V
